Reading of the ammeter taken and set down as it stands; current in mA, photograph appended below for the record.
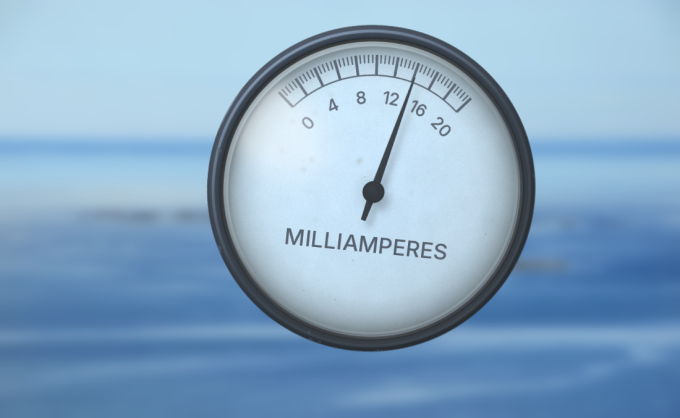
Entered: 14 mA
